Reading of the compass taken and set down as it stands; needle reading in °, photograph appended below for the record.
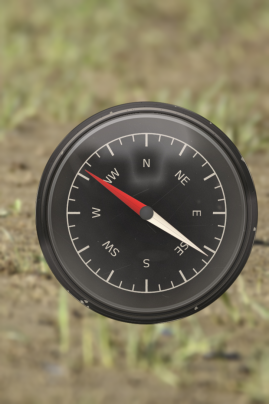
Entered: 305 °
